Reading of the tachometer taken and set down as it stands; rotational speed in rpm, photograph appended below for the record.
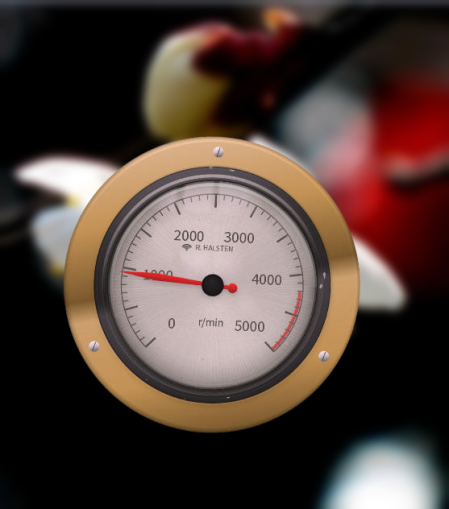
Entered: 950 rpm
